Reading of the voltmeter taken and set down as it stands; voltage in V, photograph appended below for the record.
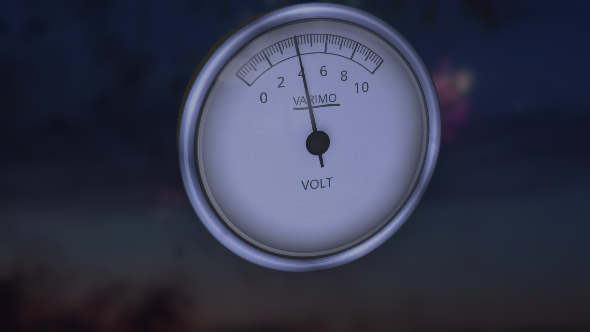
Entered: 4 V
